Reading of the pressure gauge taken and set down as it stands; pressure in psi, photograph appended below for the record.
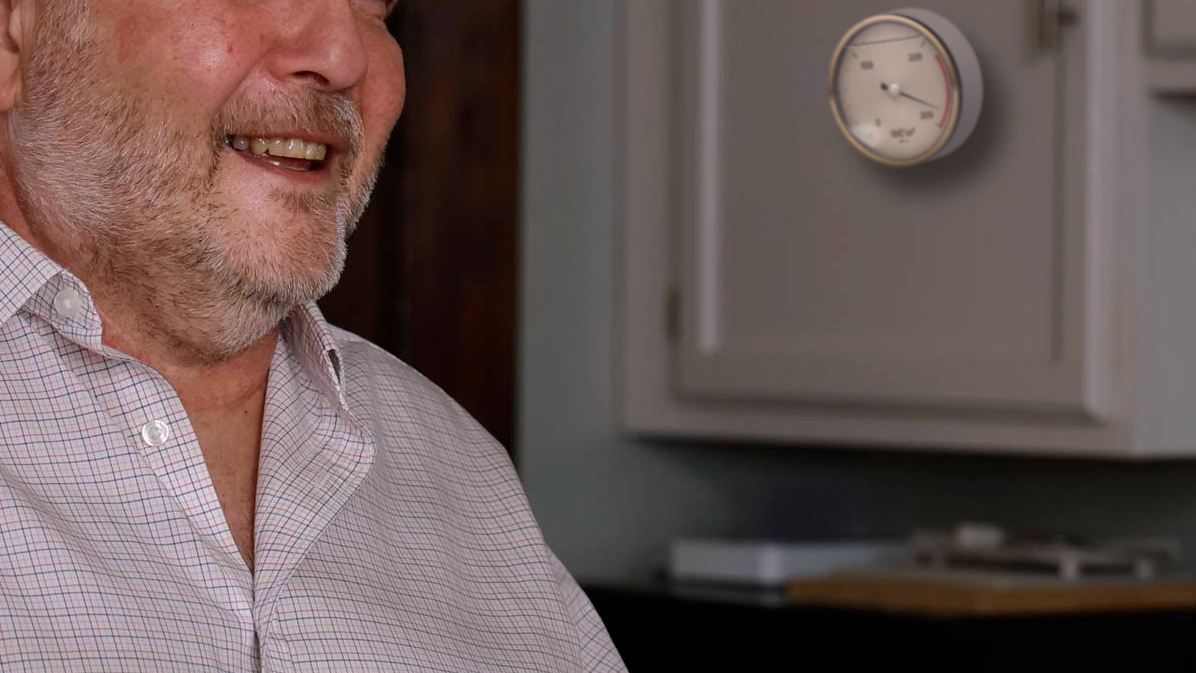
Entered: 280 psi
